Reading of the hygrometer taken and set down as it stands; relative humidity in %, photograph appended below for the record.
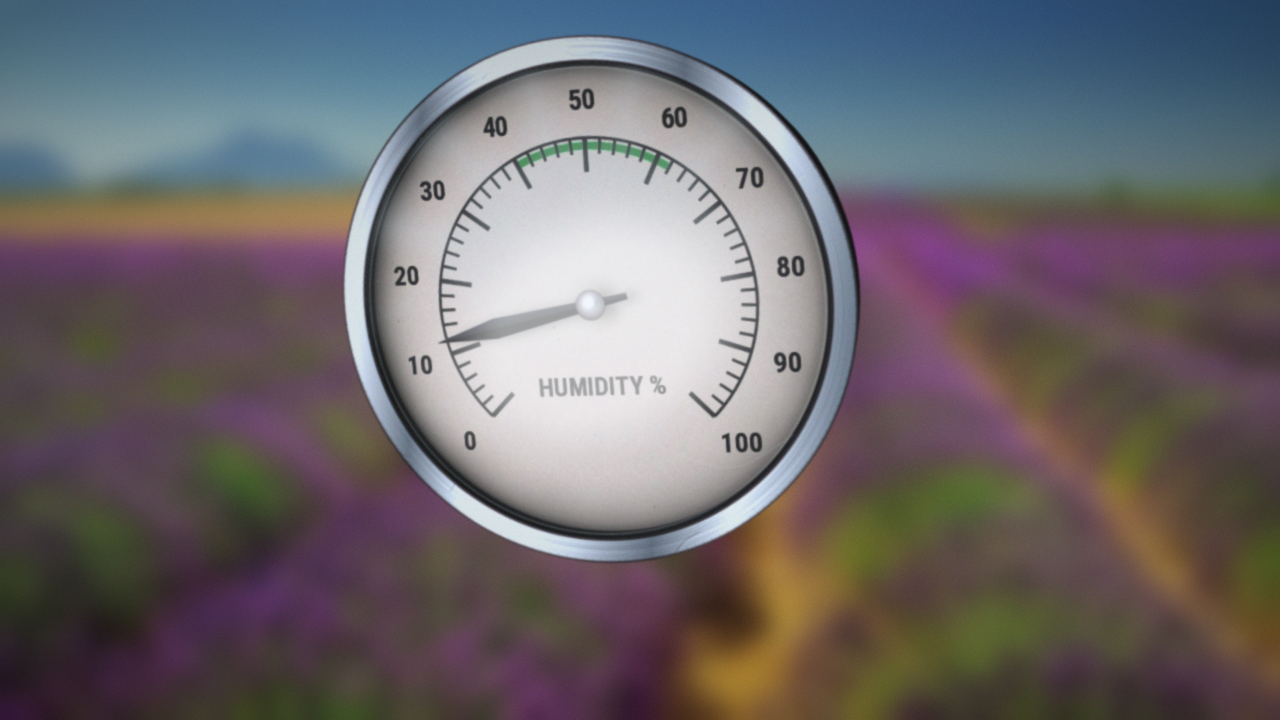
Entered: 12 %
